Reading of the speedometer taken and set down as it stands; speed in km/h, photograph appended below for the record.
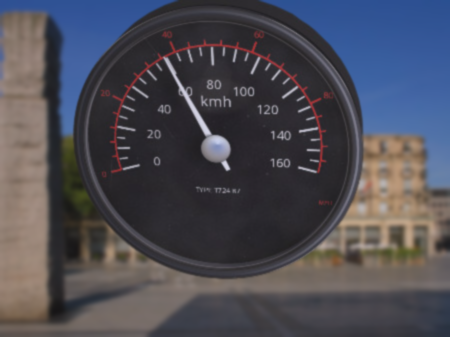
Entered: 60 km/h
